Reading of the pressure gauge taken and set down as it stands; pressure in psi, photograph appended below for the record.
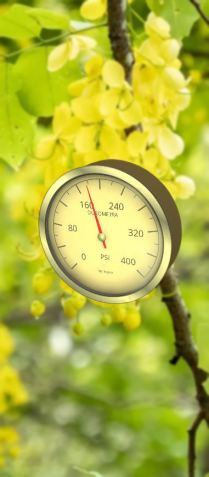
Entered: 180 psi
